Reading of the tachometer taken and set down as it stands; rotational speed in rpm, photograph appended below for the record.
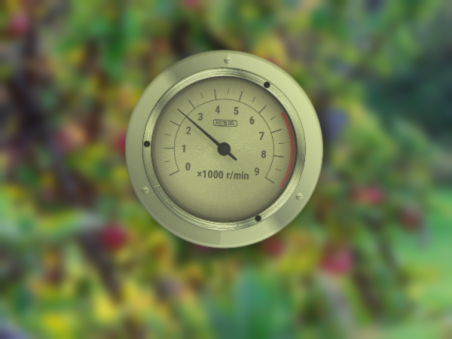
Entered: 2500 rpm
